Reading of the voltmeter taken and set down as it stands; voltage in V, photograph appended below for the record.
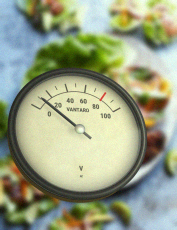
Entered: 10 V
